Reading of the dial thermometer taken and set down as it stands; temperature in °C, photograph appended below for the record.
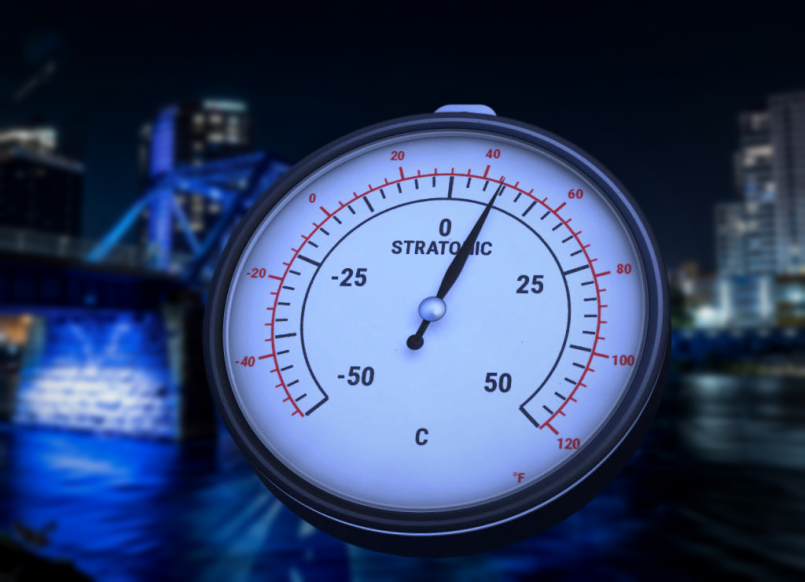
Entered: 7.5 °C
